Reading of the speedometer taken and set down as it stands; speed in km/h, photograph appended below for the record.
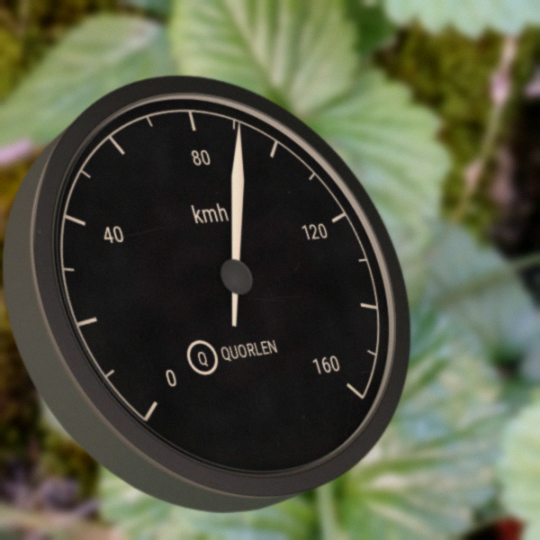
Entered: 90 km/h
